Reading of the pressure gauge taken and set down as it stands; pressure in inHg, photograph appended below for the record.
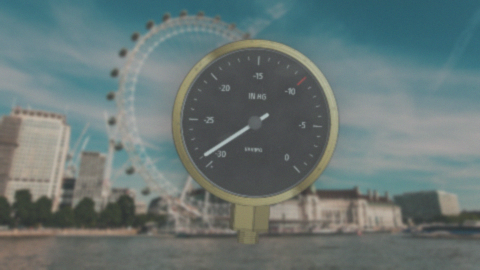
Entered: -29 inHg
